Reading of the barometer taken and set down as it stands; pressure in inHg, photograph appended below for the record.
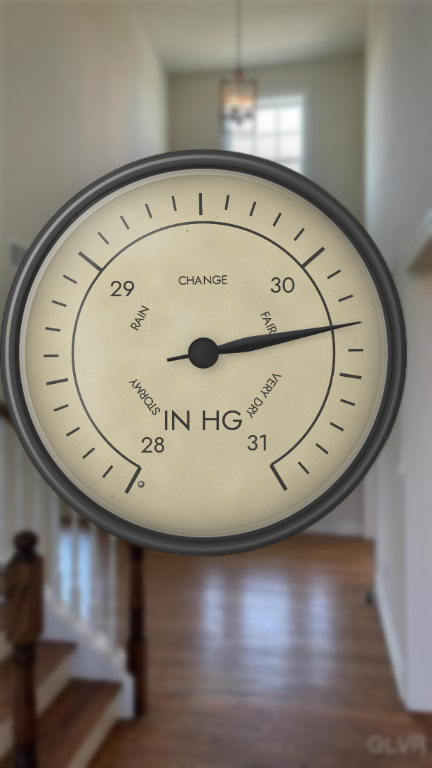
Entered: 30.3 inHg
